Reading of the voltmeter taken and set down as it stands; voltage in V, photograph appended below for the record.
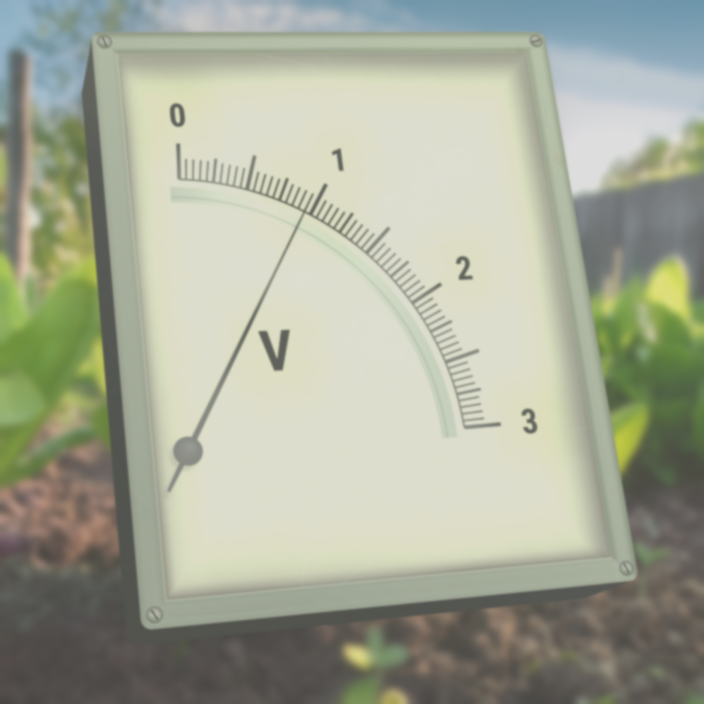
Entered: 0.95 V
